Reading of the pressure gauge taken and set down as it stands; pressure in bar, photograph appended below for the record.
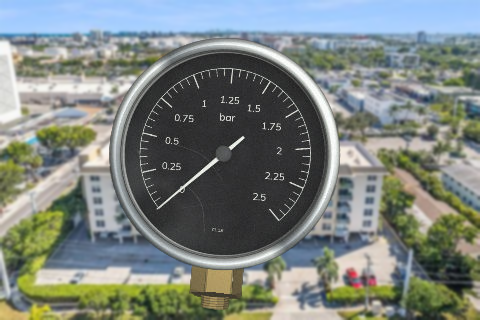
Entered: 0 bar
